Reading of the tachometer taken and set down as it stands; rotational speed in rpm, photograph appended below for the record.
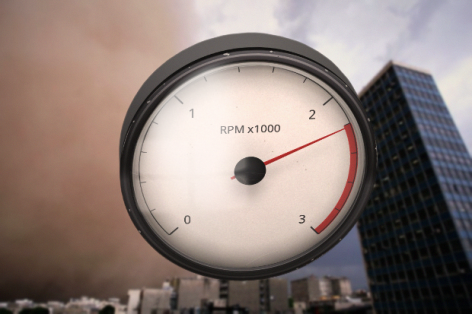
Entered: 2200 rpm
